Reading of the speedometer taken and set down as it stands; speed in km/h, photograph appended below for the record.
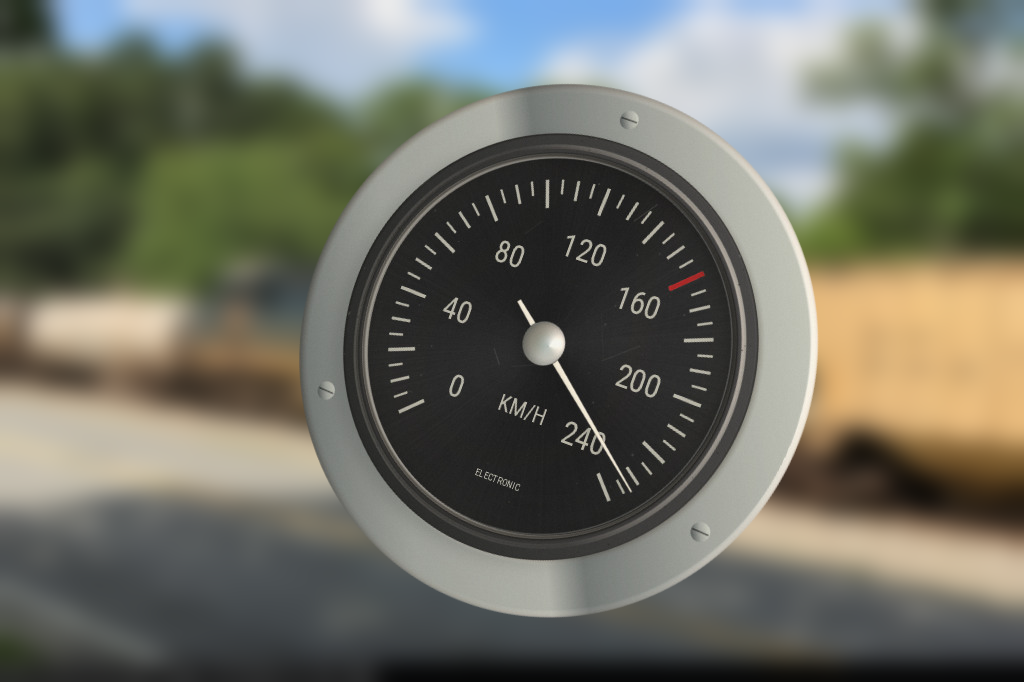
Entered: 232.5 km/h
